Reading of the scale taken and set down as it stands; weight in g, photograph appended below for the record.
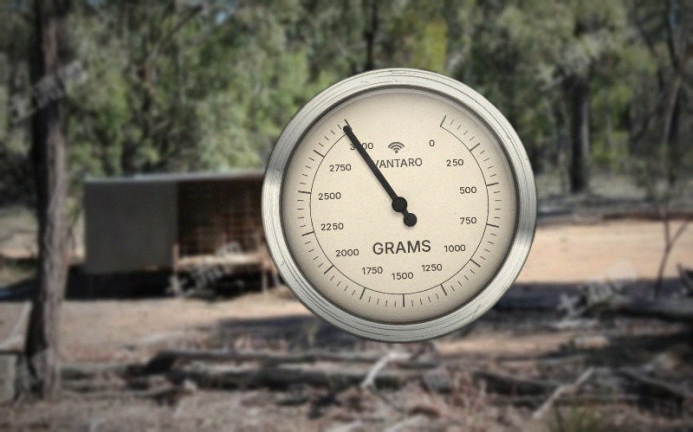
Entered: 2975 g
